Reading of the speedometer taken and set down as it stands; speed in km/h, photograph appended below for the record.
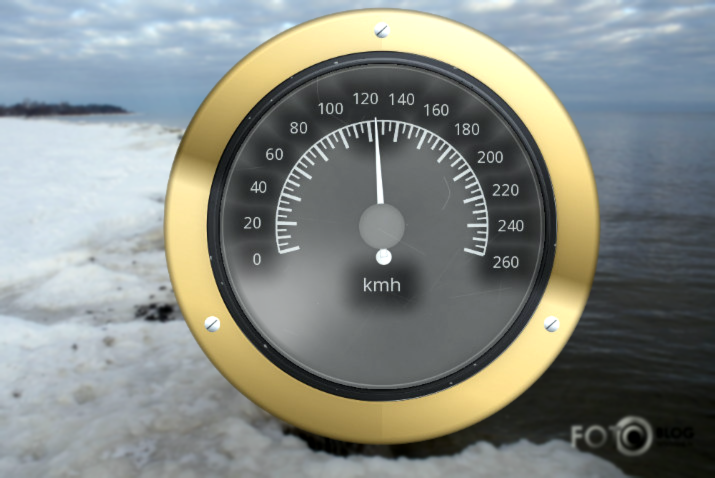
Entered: 125 km/h
